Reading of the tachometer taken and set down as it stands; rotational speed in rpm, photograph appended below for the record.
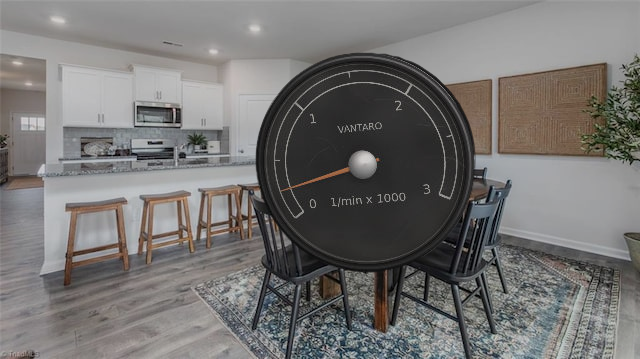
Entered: 250 rpm
